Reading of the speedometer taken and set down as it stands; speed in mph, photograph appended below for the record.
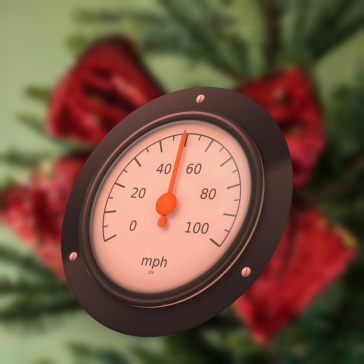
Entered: 50 mph
